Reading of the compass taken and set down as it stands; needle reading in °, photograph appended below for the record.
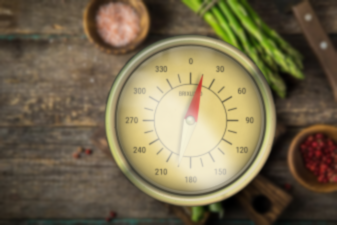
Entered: 15 °
